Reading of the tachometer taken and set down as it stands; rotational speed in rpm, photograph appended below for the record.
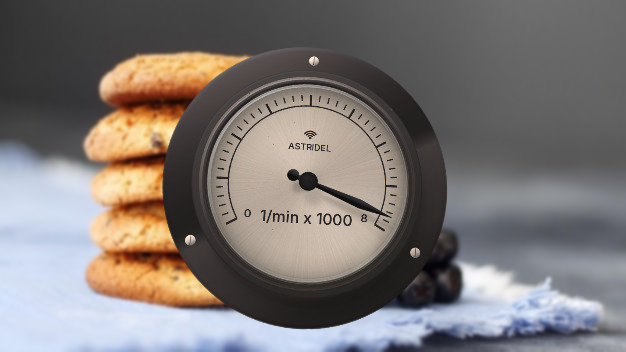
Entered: 7700 rpm
